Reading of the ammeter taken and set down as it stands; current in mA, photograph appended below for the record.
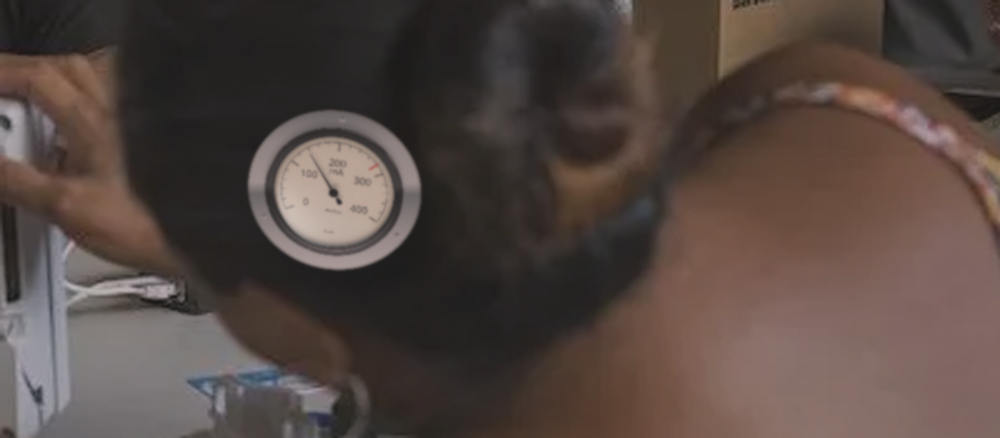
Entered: 140 mA
